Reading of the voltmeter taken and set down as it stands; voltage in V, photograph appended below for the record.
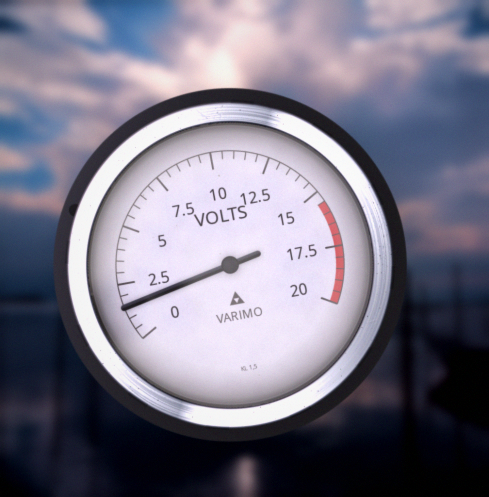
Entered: 1.5 V
